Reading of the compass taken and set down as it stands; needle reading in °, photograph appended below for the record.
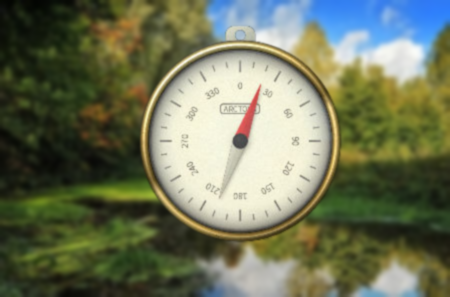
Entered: 20 °
